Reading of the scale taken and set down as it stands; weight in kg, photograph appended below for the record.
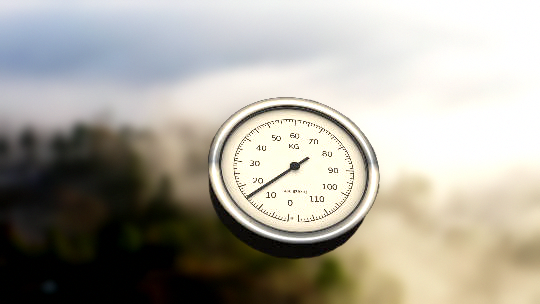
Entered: 15 kg
